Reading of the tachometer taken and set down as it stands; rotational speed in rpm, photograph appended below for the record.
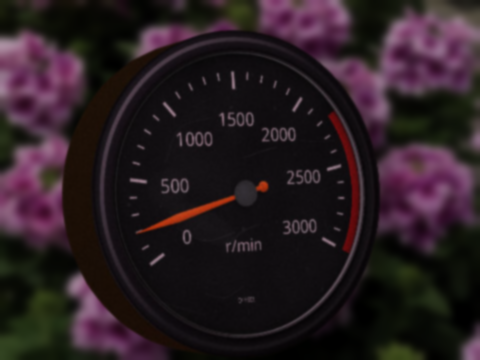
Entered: 200 rpm
